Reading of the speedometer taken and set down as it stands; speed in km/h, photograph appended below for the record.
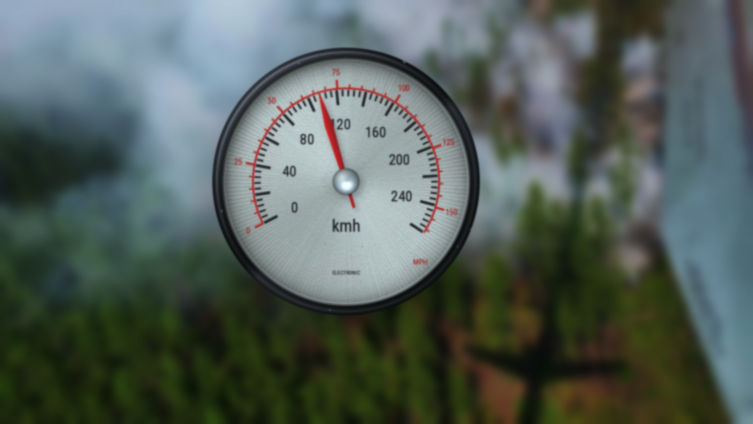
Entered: 108 km/h
